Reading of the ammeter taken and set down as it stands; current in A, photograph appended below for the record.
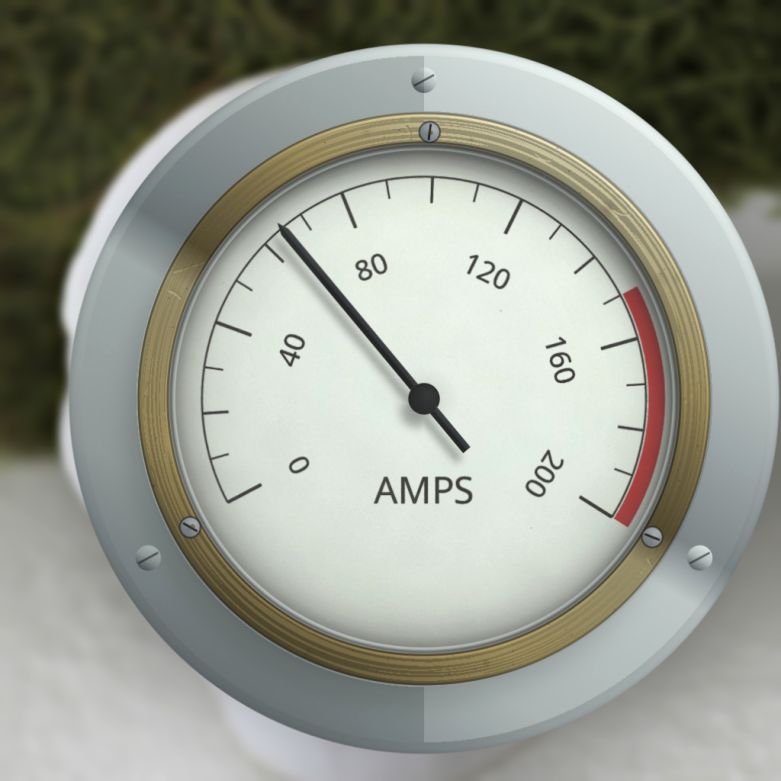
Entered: 65 A
